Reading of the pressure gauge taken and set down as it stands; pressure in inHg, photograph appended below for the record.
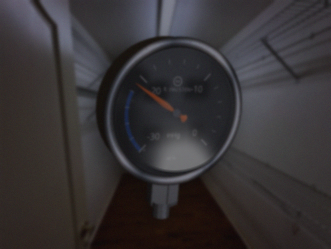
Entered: -21 inHg
